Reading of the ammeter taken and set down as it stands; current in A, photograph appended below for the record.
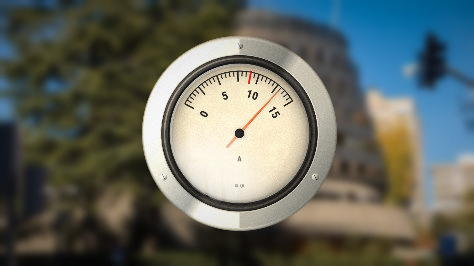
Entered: 13 A
